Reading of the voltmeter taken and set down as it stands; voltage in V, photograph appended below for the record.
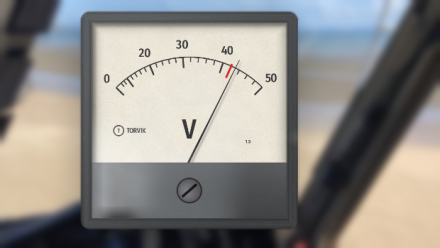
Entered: 43 V
